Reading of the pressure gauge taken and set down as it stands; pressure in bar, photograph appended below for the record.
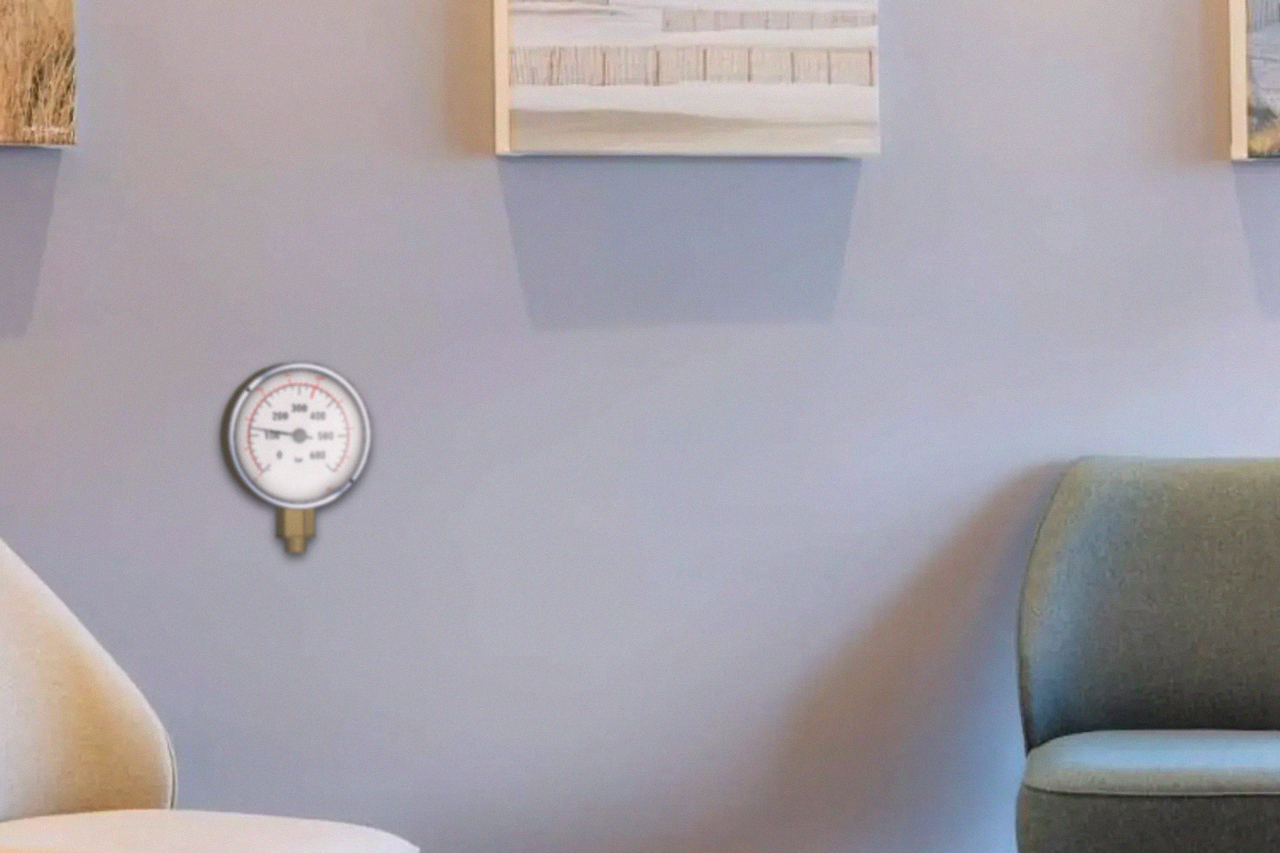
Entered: 120 bar
